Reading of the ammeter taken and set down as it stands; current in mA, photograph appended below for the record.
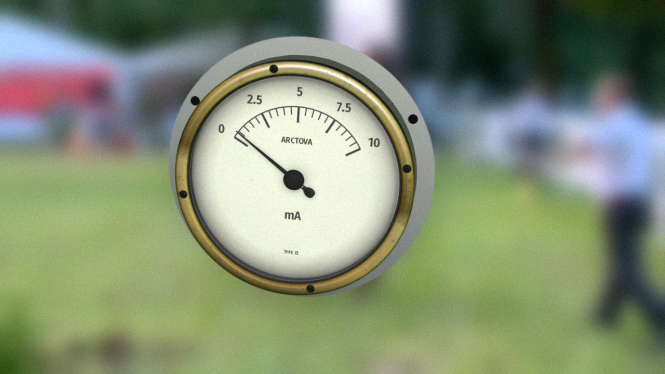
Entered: 0.5 mA
